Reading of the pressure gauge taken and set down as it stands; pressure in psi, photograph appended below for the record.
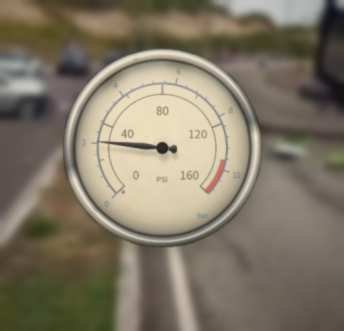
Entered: 30 psi
